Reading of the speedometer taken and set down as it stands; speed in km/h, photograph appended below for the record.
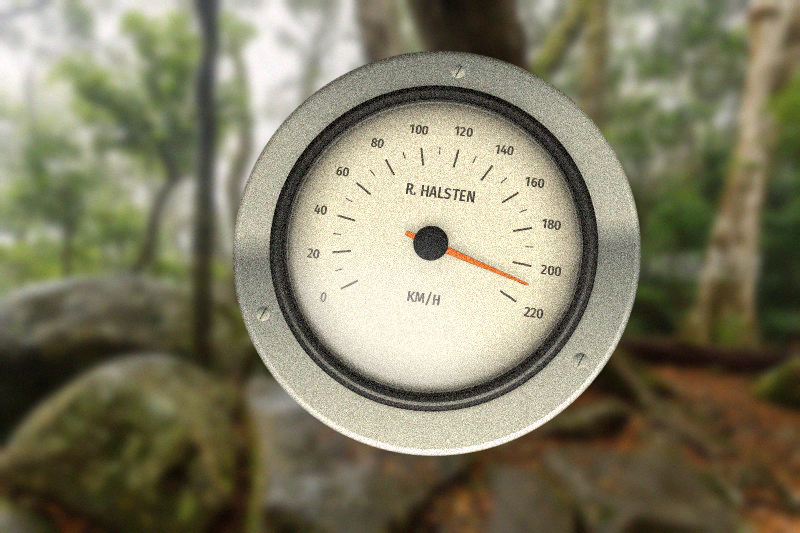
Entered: 210 km/h
